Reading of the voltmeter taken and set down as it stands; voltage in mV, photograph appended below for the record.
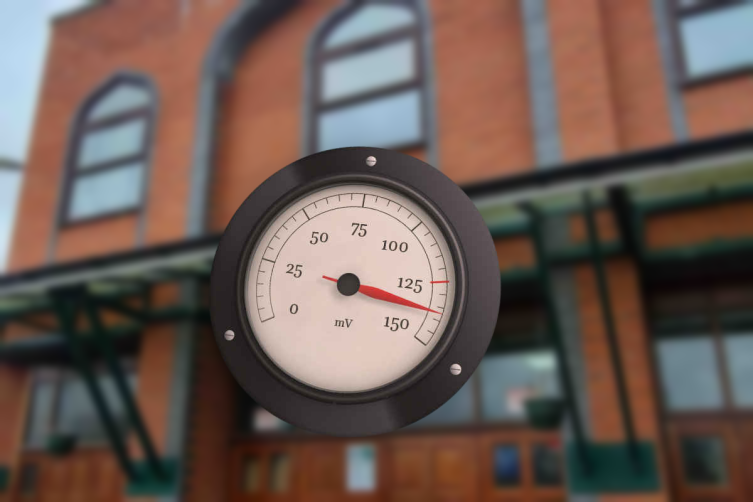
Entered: 137.5 mV
